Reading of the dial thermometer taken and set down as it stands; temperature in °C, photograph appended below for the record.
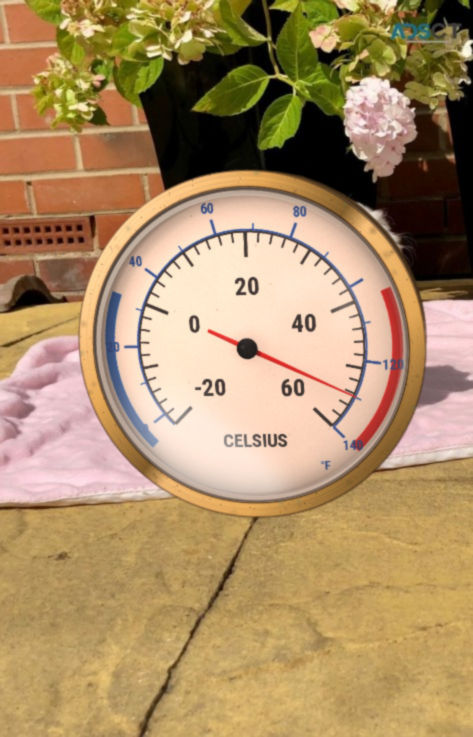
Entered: 54 °C
